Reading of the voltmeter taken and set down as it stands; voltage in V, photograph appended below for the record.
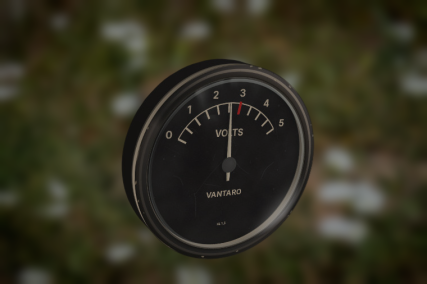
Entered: 2.5 V
